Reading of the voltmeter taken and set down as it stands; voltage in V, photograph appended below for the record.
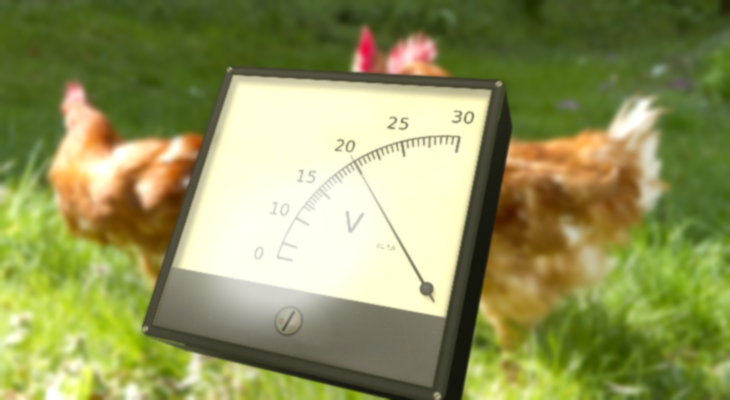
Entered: 20 V
